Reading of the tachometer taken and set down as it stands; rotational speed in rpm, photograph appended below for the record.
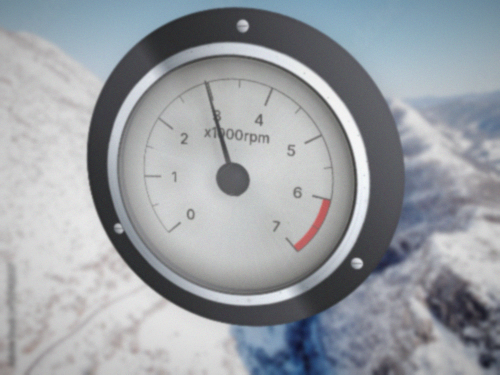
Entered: 3000 rpm
